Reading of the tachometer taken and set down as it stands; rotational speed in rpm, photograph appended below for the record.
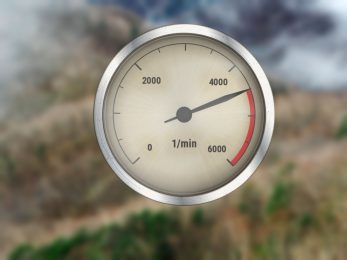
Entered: 4500 rpm
